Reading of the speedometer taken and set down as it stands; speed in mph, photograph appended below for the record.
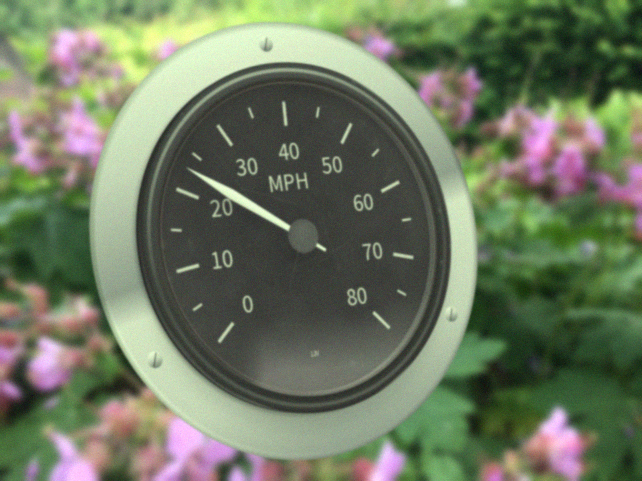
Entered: 22.5 mph
